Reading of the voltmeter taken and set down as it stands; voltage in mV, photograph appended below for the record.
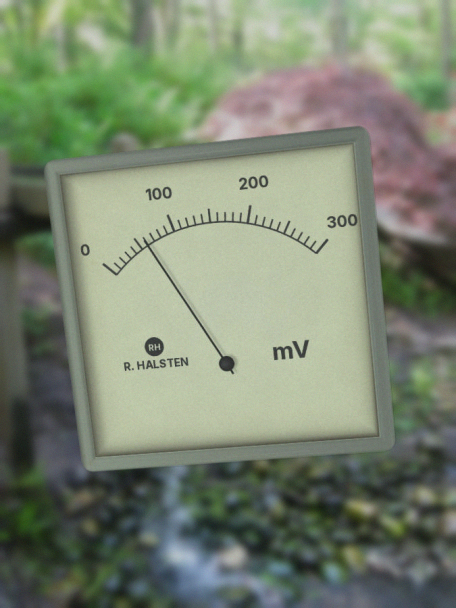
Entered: 60 mV
